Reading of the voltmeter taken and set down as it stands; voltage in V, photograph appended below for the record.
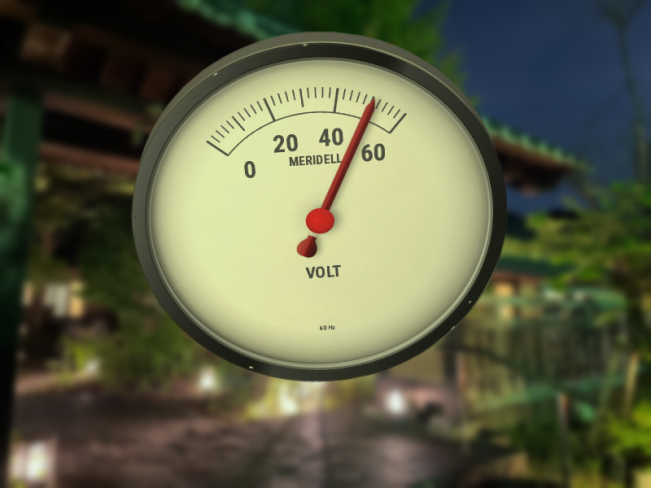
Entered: 50 V
